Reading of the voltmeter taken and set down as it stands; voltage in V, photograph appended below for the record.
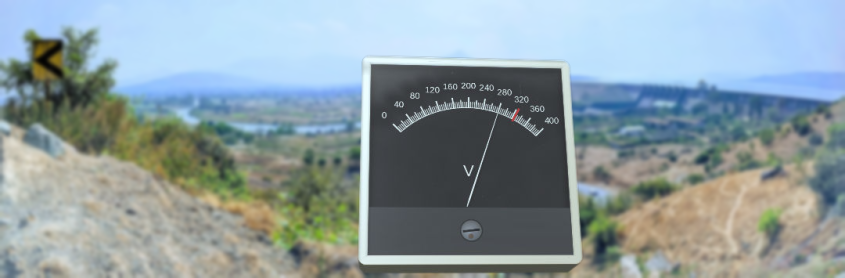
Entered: 280 V
